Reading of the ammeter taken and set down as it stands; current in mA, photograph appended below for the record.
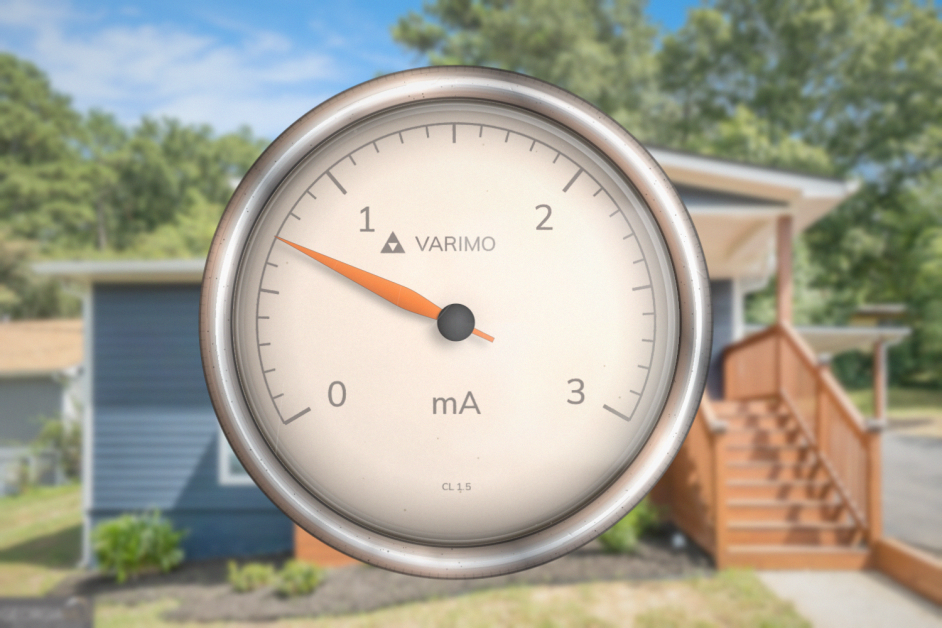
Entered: 0.7 mA
